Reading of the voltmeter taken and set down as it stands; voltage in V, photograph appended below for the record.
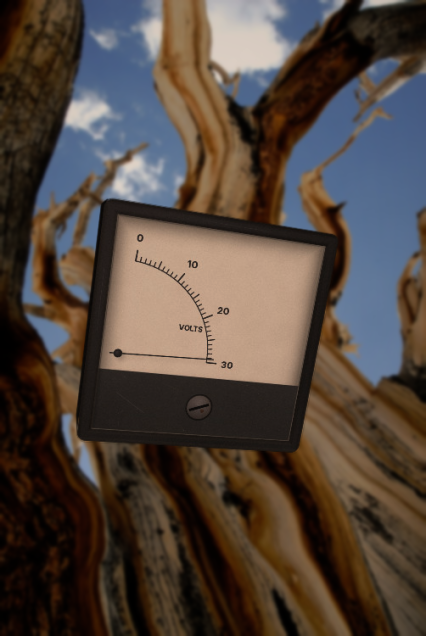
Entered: 29 V
